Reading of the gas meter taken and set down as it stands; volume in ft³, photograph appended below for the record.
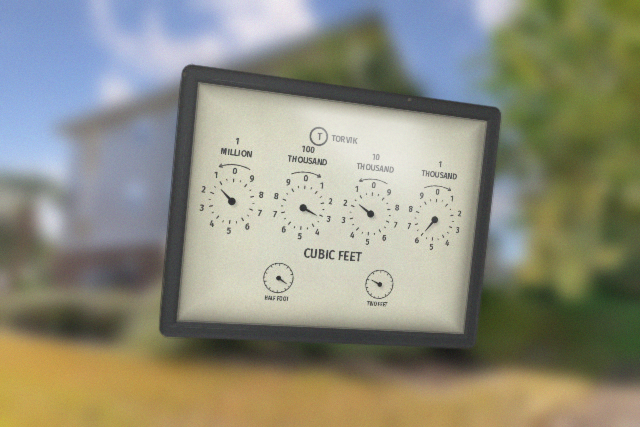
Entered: 131600 ft³
